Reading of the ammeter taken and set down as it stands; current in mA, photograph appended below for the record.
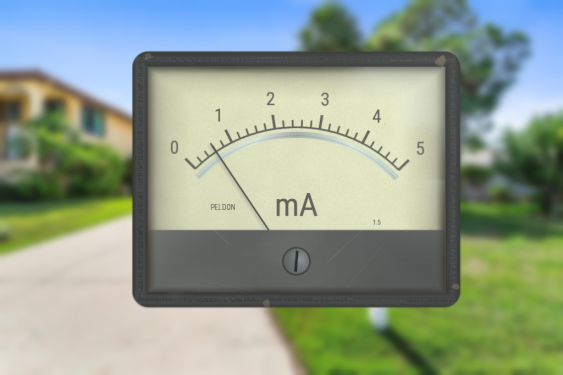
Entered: 0.6 mA
